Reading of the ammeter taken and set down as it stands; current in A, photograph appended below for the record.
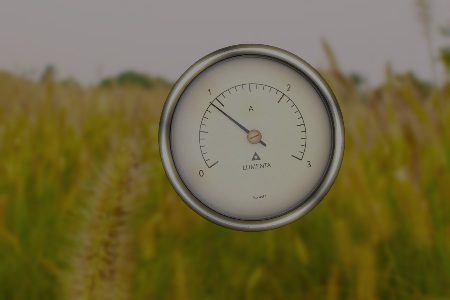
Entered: 0.9 A
